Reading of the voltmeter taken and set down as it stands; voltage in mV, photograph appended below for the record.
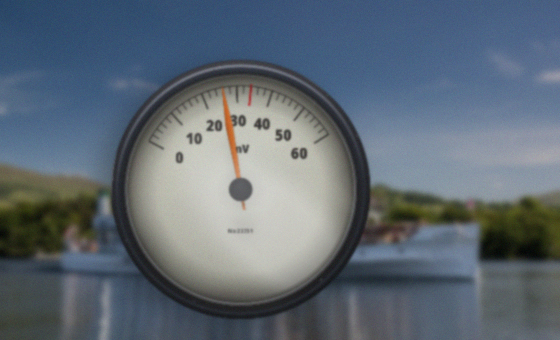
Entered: 26 mV
